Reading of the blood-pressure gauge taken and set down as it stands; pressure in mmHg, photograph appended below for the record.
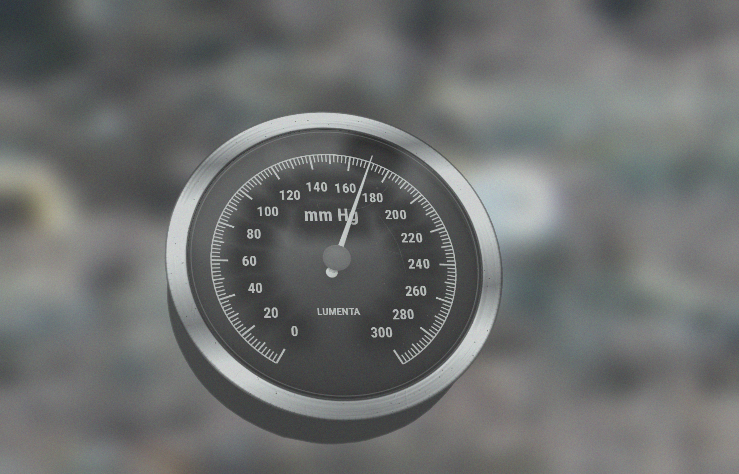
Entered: 170 mmHg
